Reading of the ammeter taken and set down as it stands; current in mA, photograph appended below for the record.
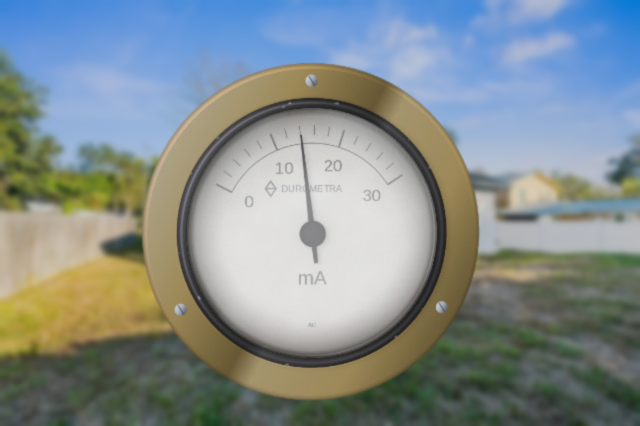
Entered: 14 mA
